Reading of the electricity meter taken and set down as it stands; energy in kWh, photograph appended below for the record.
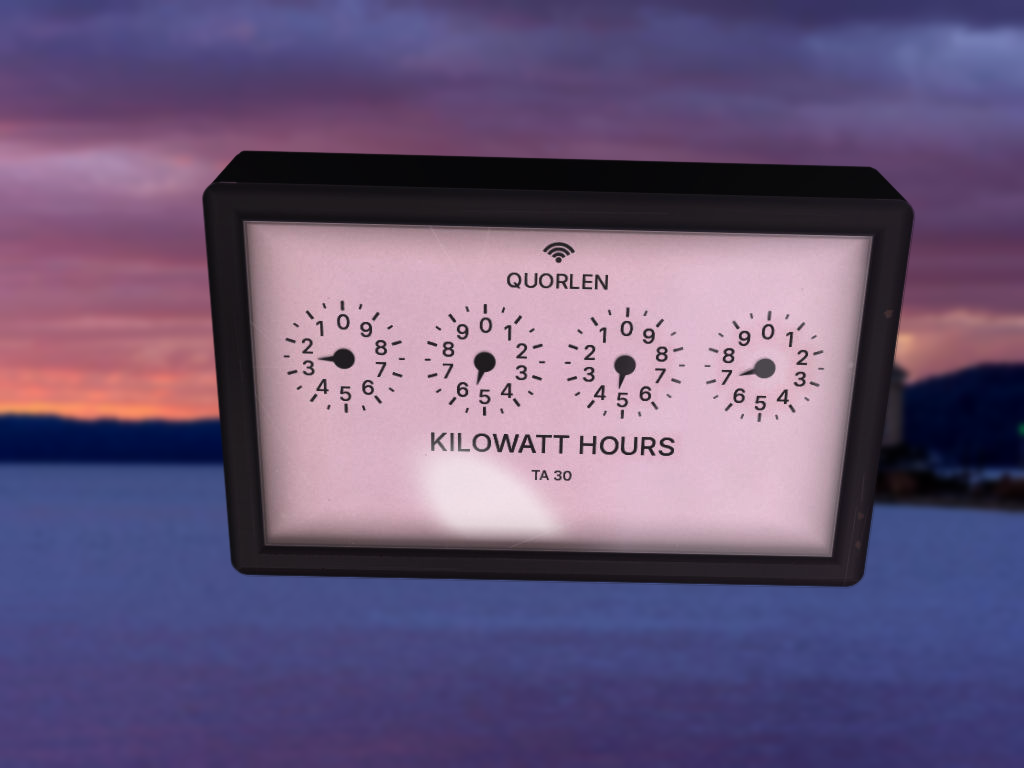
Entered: 2547 kWh
